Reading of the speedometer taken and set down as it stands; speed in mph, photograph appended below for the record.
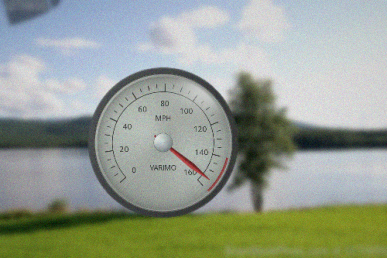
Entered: 155 mph
